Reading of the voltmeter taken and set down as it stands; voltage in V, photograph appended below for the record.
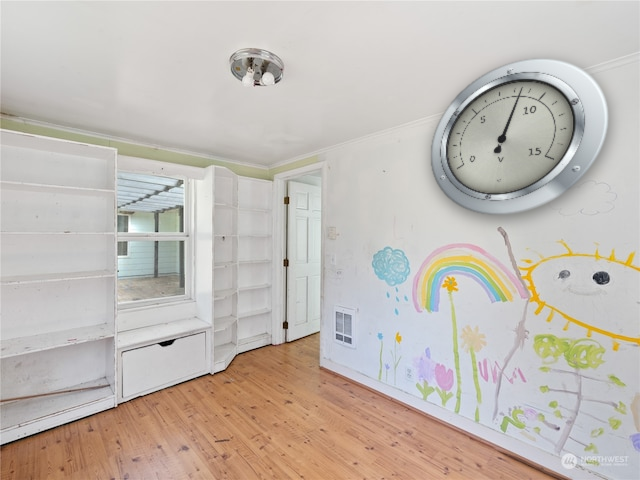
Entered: 8.5 V
